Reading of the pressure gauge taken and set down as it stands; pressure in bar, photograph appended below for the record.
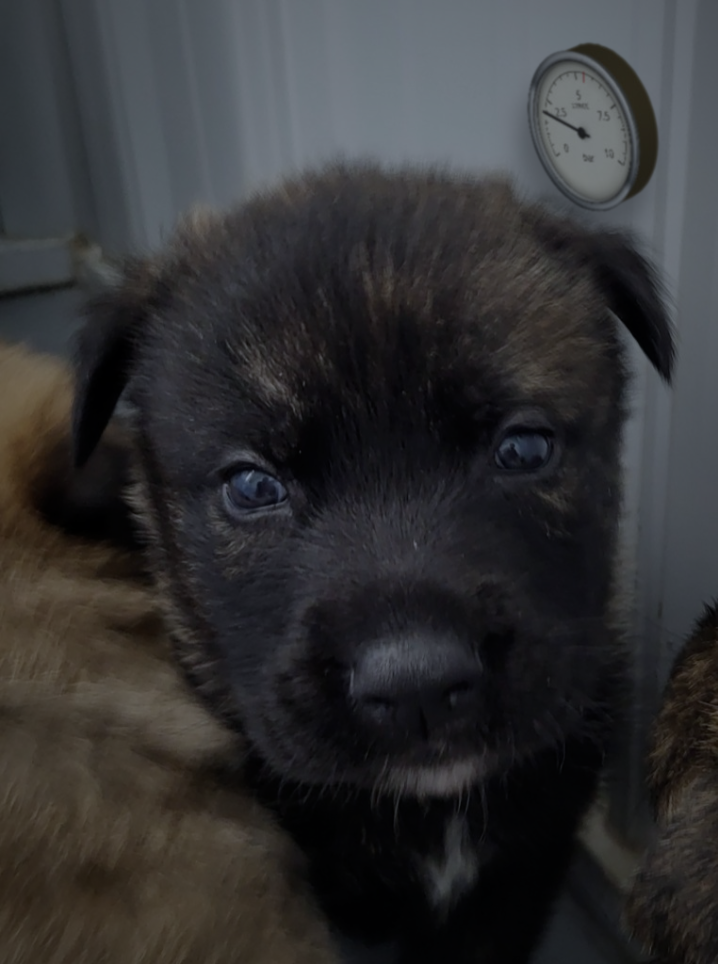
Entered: 2 bar
